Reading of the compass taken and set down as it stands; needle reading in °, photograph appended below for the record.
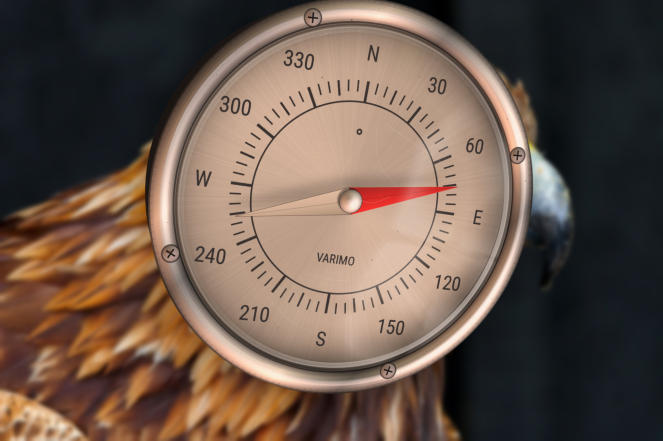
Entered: 75 °
